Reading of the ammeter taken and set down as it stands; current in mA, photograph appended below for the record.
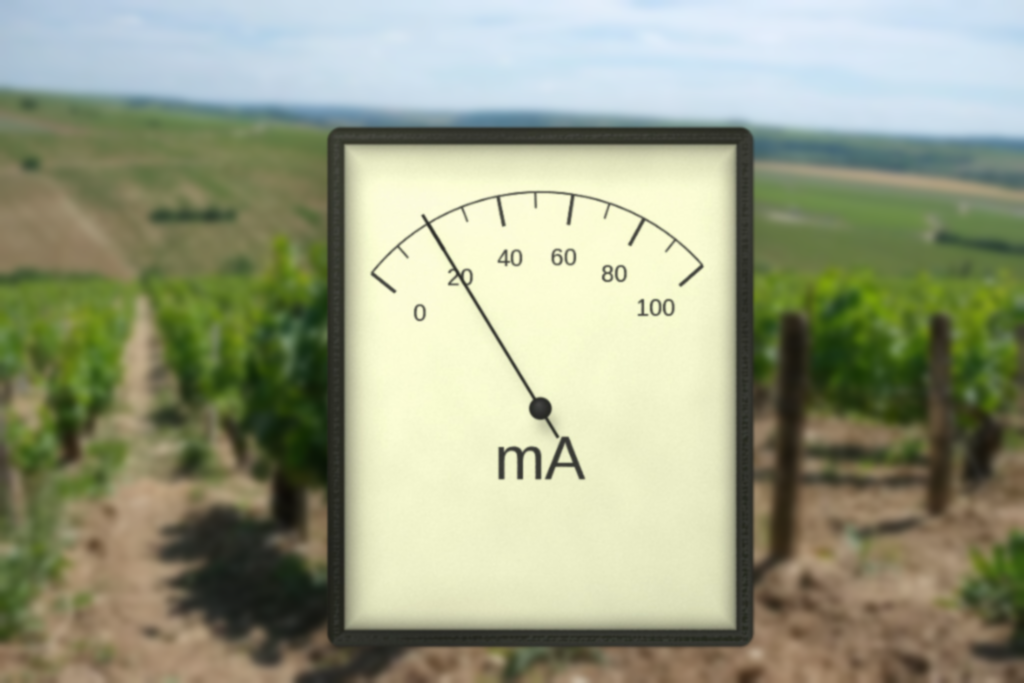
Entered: 20 mA
